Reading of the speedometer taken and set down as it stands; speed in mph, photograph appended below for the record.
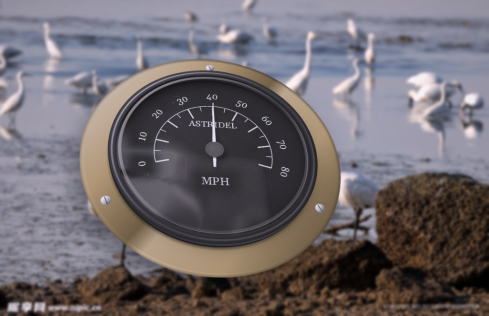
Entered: 40 mph
